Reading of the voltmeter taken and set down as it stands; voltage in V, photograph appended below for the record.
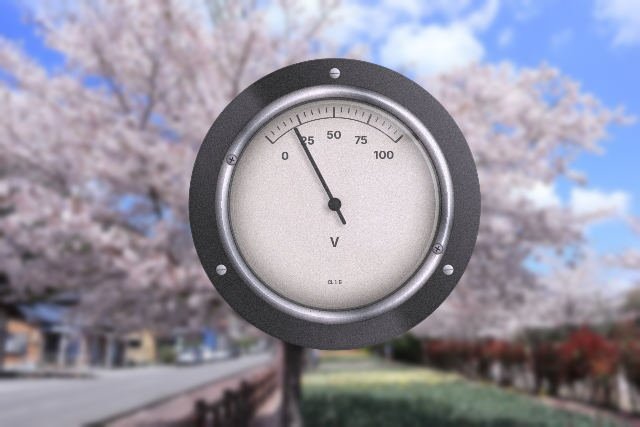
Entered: 20 V
